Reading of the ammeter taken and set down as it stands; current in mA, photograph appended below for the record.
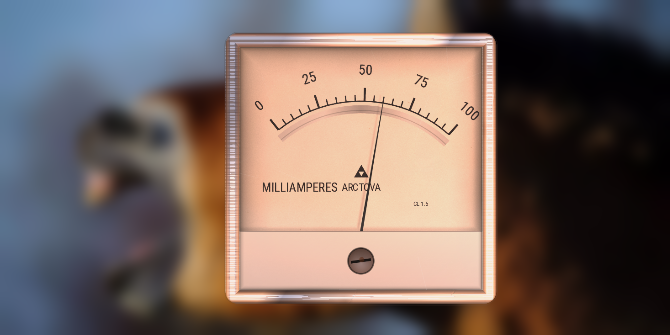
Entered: 60 mA
